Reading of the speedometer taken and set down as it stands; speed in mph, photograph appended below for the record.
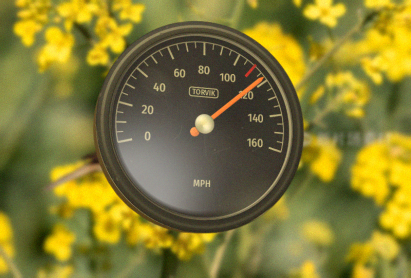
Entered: 117.5 mph
